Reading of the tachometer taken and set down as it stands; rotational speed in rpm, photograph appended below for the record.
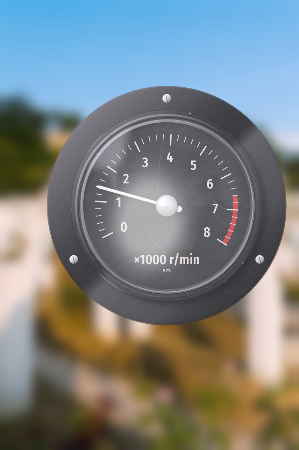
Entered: 1400 rpm
